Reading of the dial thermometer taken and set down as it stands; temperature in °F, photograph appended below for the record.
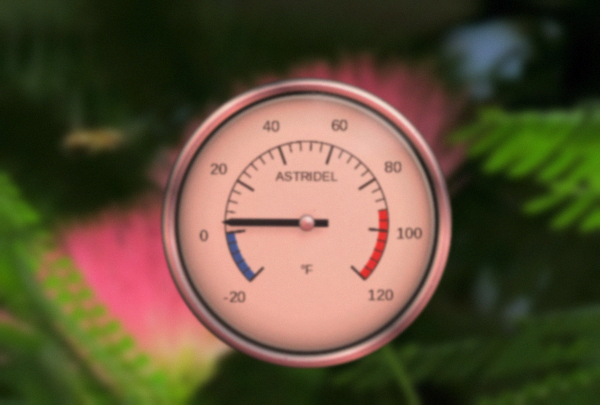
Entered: 4 °F
